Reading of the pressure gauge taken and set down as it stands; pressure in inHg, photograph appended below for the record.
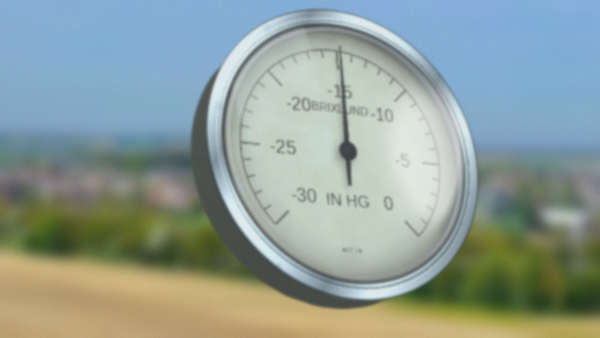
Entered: -15 inHg
